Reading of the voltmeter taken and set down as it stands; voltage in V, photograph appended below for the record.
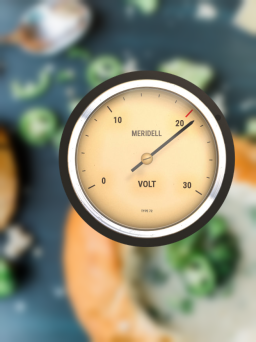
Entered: 21 V
